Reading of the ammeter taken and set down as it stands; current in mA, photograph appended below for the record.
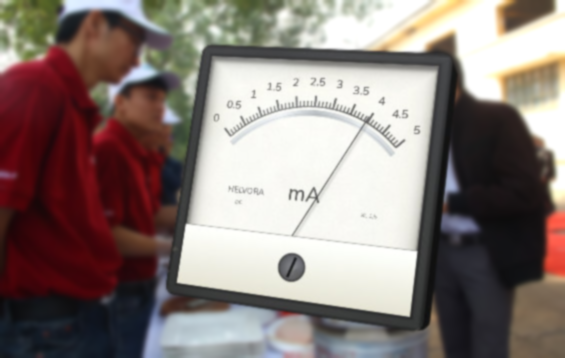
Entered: 4 mA
